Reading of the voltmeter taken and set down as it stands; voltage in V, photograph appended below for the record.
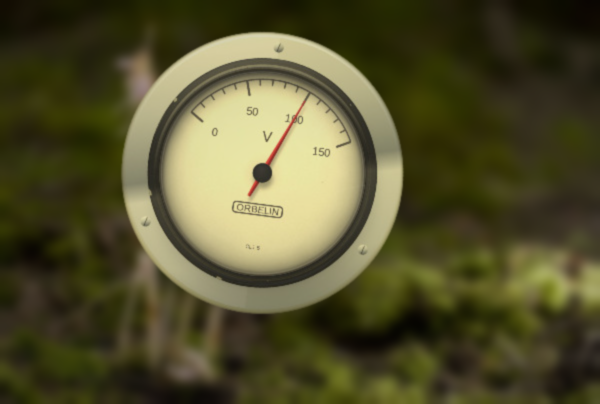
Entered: 100 V
